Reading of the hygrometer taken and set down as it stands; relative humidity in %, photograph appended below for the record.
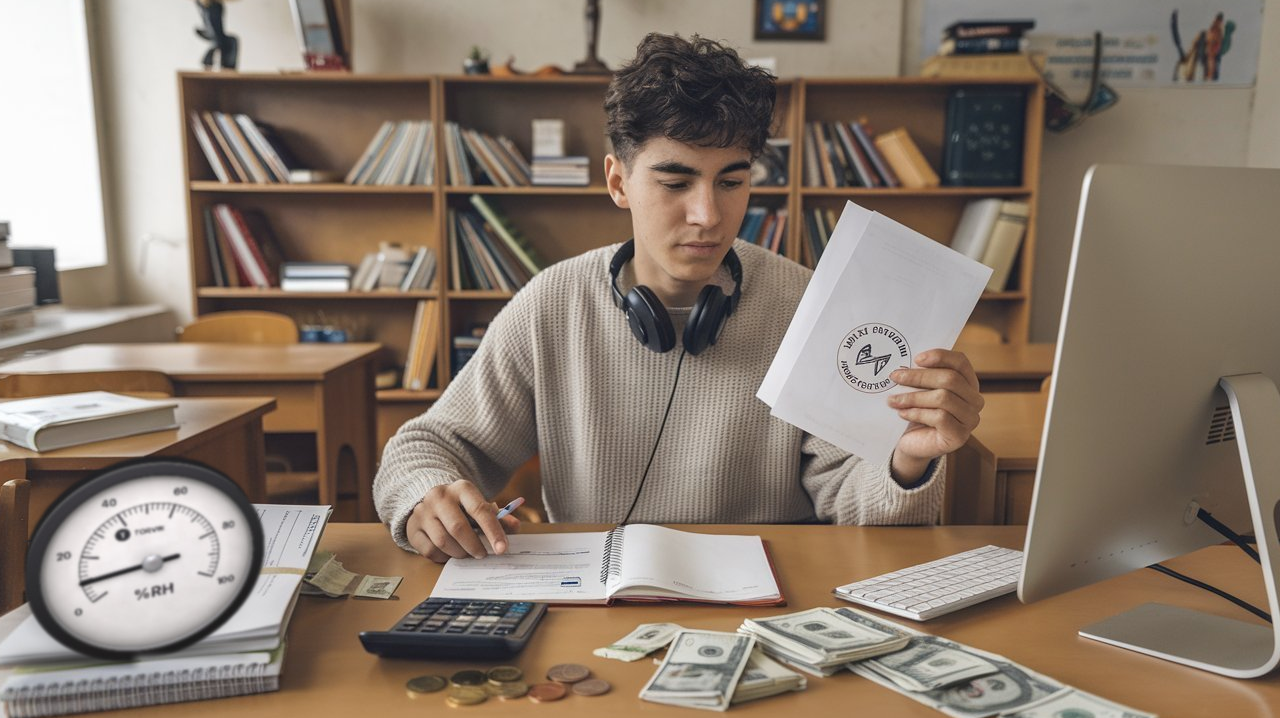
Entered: 10 %
